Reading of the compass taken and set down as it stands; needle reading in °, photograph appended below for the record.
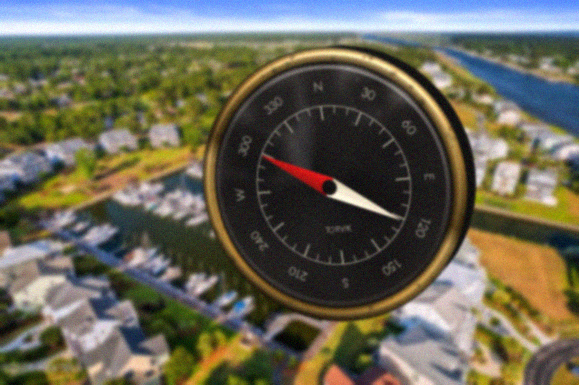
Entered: 300 °
